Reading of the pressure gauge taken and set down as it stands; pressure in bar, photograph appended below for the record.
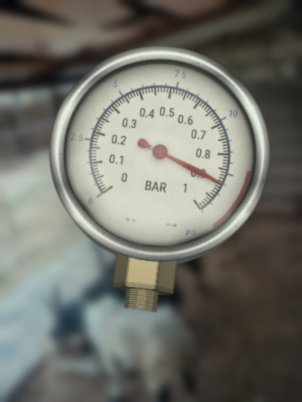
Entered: 0.9 bar
